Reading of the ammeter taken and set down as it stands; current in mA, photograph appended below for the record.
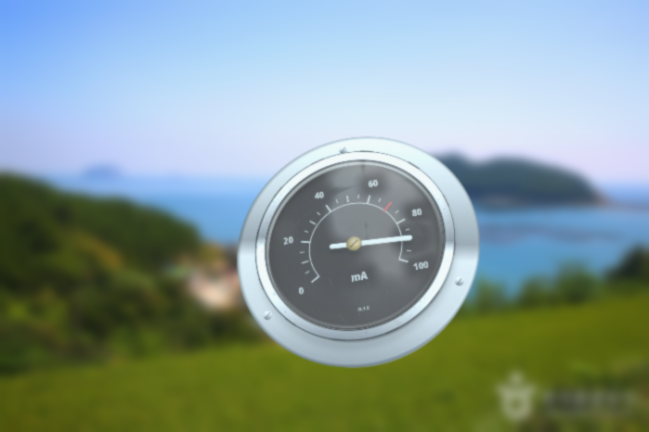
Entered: 90 mA
